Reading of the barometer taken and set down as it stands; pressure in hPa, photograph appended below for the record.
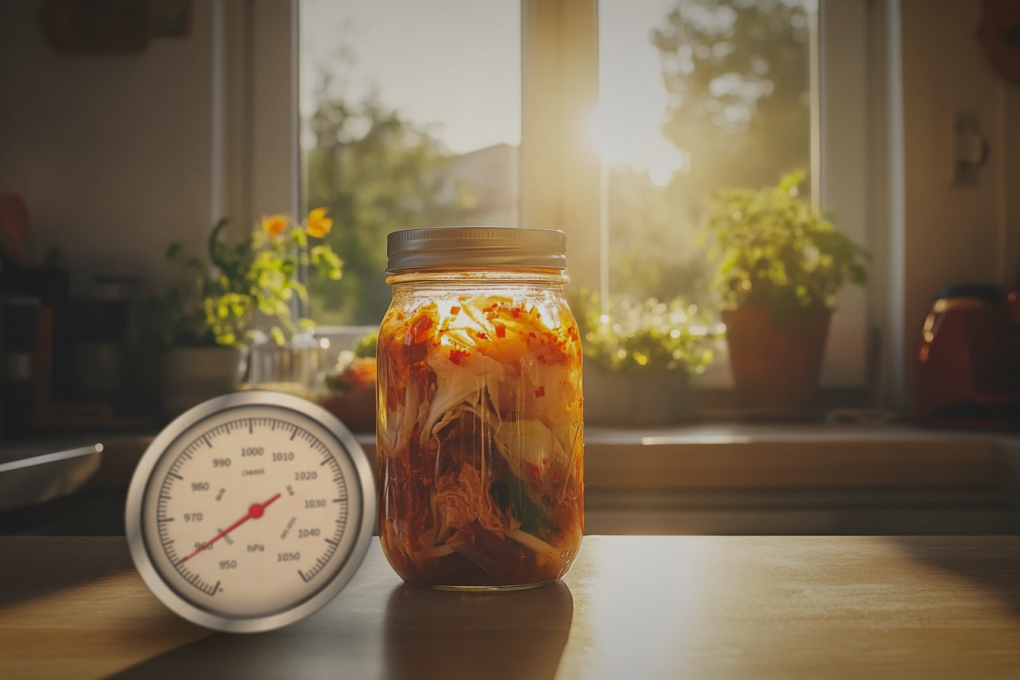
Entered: 960 hPa
